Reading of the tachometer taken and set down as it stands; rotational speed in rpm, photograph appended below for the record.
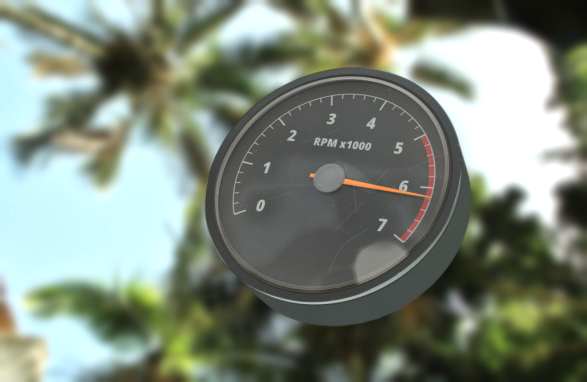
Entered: 6200 rpm
